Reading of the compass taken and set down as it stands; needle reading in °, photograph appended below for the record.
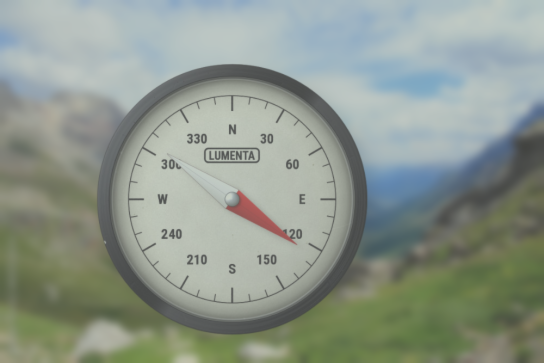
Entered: 125 °
